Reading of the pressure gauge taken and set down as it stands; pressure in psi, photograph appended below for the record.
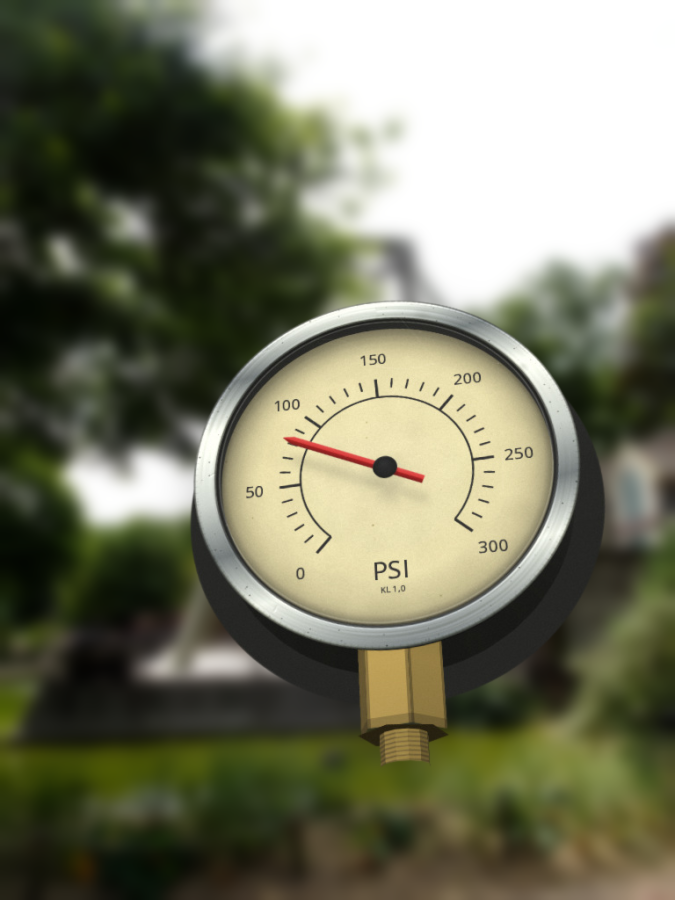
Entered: 80 psi
